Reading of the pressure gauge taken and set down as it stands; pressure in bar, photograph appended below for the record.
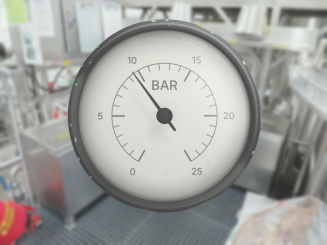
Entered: 9.5 bar
